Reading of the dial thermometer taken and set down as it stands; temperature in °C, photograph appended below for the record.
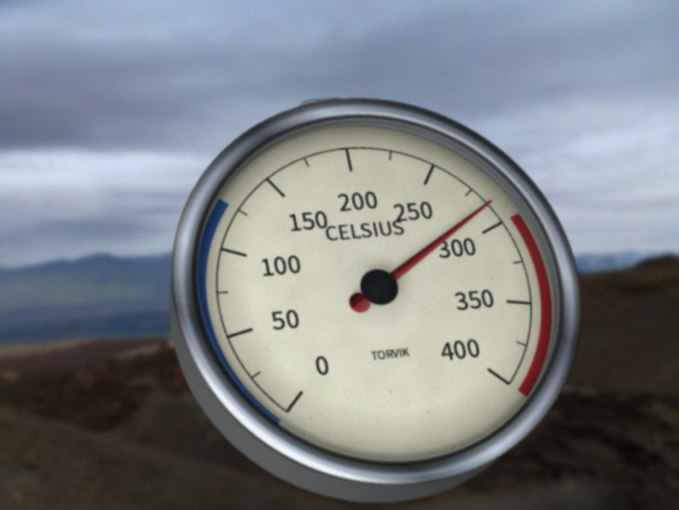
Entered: 287.5 °C
